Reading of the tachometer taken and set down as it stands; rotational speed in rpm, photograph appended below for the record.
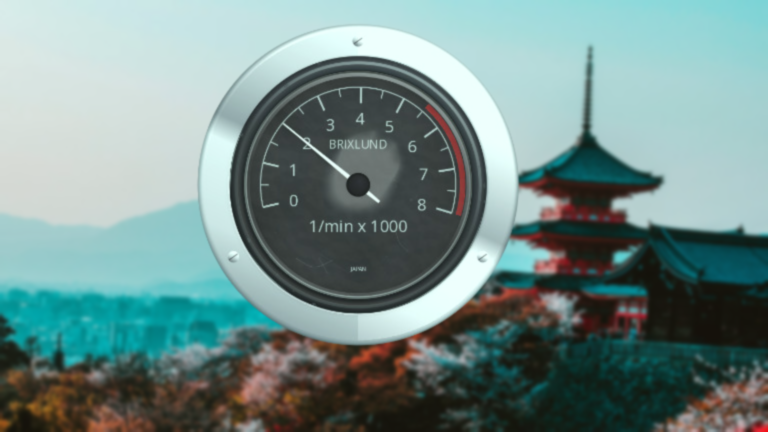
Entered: 2000 rpm
